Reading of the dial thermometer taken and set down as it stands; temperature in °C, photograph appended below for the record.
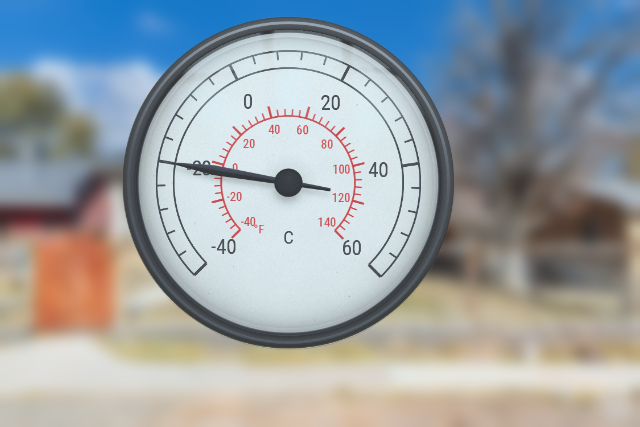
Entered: -20 °C
